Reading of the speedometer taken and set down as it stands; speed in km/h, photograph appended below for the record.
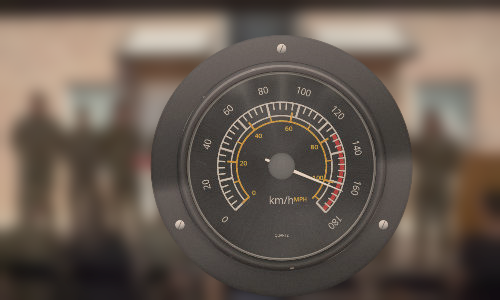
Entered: 164 km/h
